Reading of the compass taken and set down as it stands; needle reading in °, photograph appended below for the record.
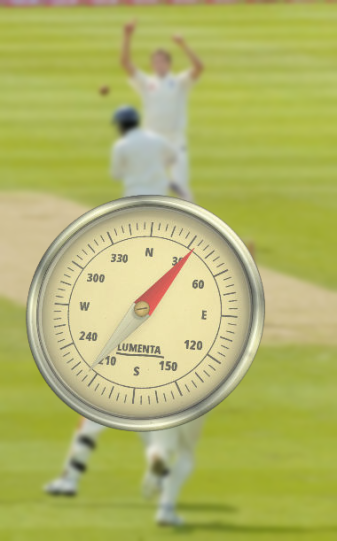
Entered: 35 °
